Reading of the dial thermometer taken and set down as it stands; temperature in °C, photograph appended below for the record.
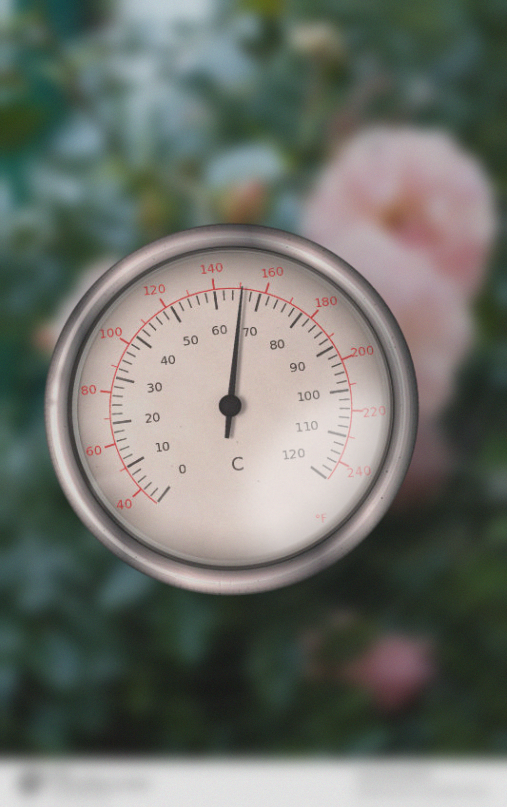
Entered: 66 °C
